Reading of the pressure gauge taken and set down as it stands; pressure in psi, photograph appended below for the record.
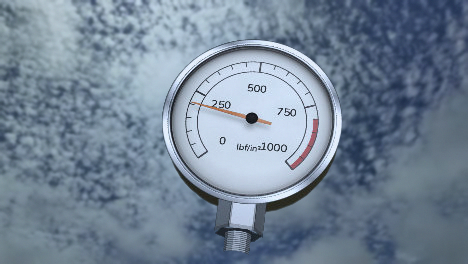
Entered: 200 psi
